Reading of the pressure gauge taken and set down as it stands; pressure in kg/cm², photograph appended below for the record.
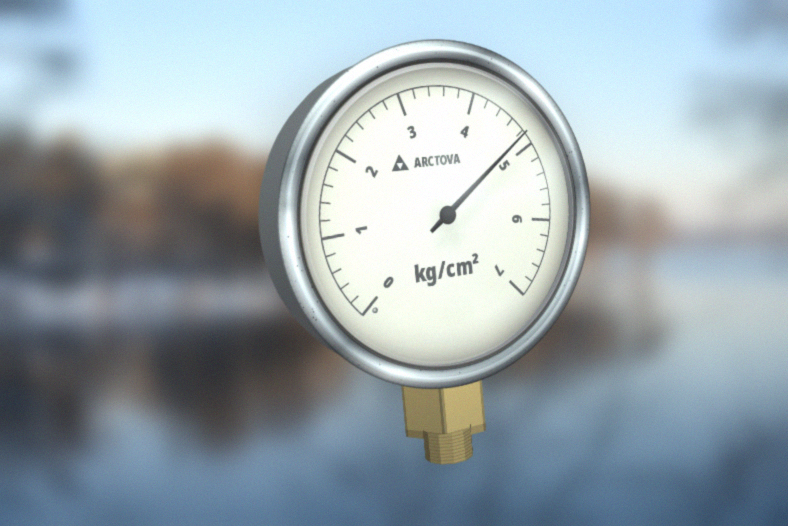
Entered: 4.8 kg/cm²
